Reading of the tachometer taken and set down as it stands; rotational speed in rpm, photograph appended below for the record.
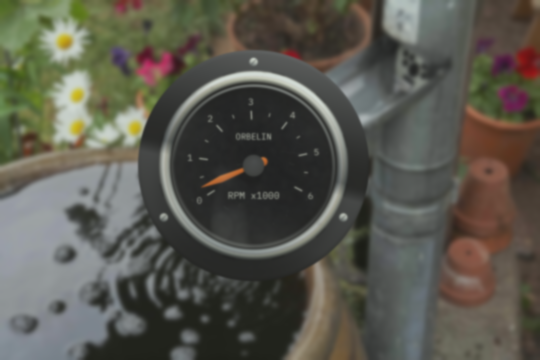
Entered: 250 rpm
